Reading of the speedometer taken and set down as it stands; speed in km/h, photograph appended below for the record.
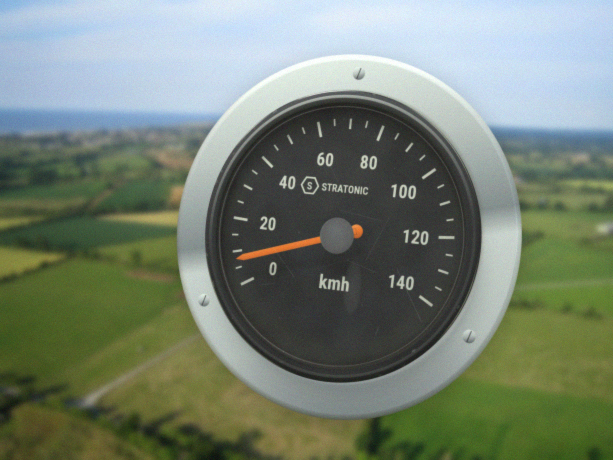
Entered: 7.5 km/h
